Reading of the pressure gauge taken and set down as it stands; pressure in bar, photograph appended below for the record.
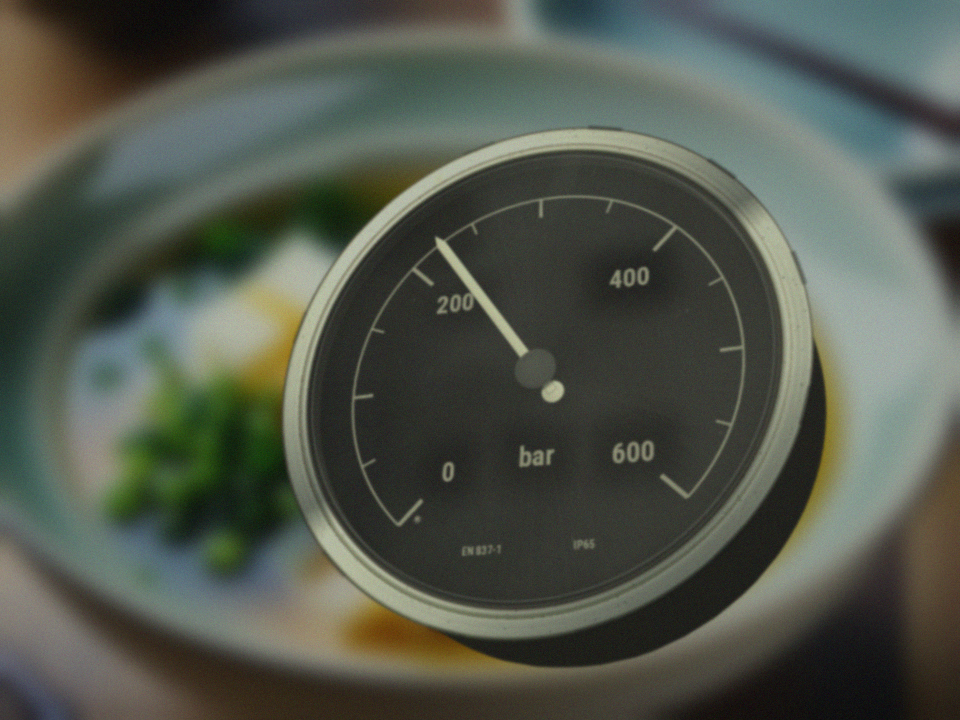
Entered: 225 bar
